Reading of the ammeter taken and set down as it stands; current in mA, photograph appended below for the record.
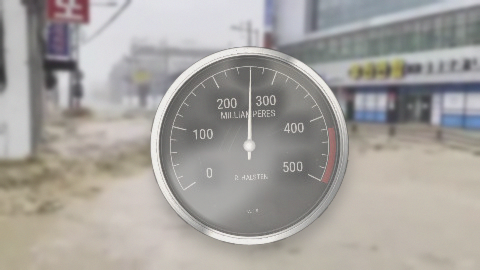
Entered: 260 mA
